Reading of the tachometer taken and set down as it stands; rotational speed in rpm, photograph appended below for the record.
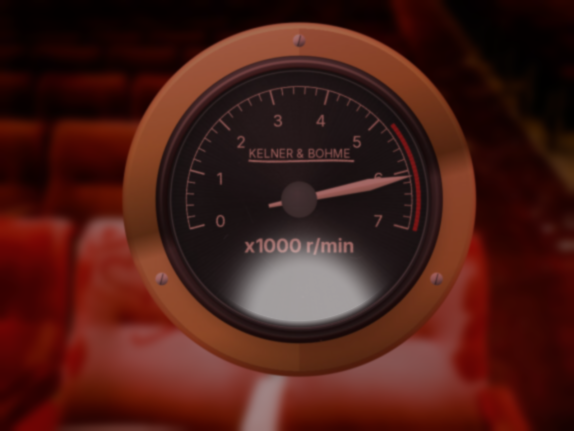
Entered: 6100 rpm
